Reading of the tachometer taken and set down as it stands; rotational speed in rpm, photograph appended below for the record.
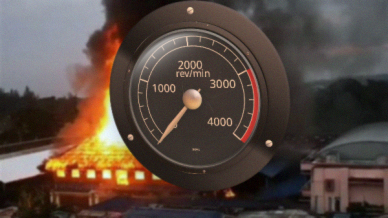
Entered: 0 rpm
